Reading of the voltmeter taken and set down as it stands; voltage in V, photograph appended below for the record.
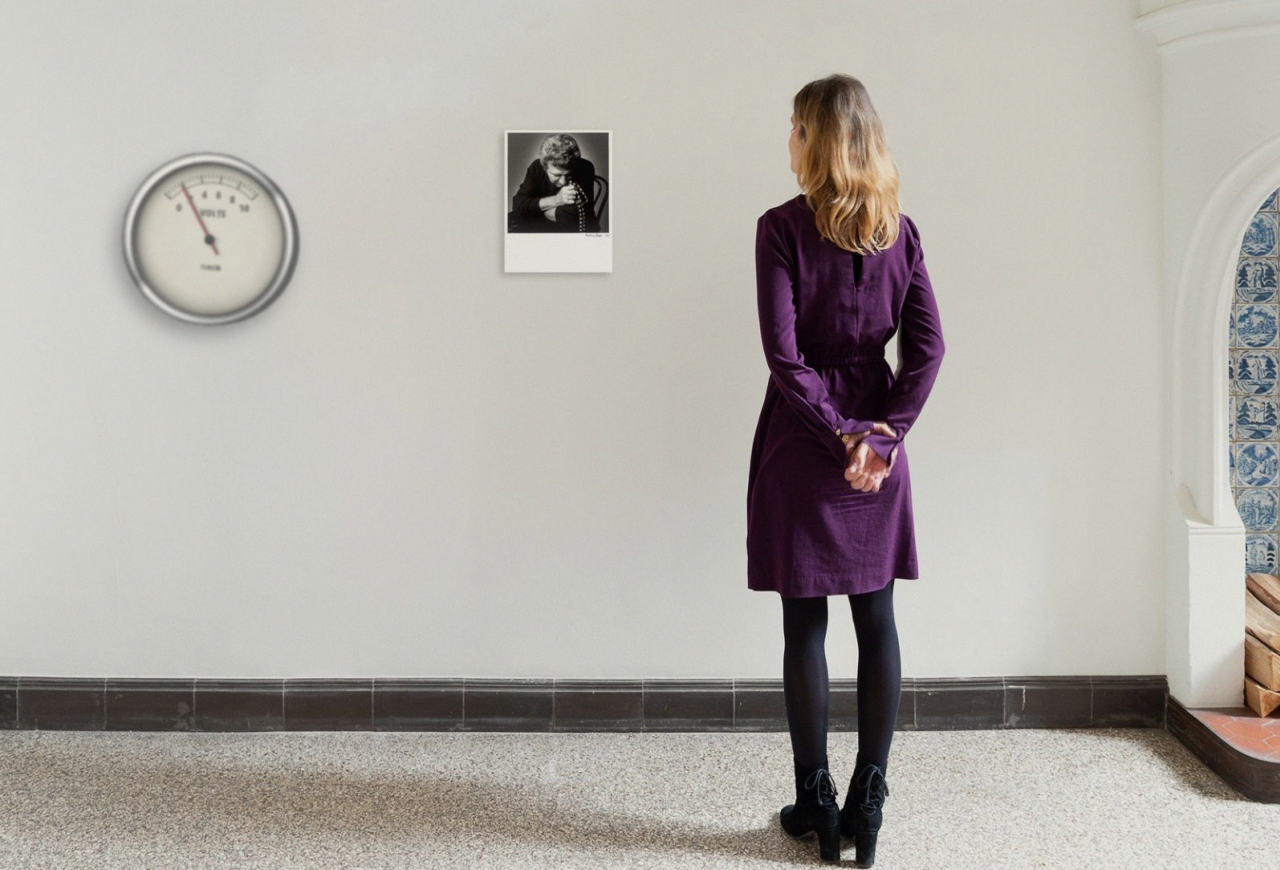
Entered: 2 V
